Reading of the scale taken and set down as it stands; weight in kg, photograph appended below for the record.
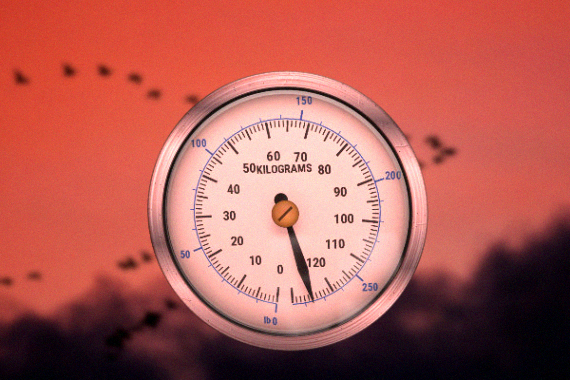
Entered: 125 kg
